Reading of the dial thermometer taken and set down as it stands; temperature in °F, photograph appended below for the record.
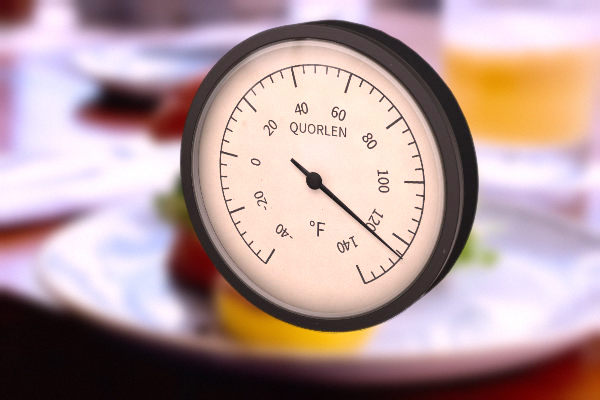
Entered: 124 °F
